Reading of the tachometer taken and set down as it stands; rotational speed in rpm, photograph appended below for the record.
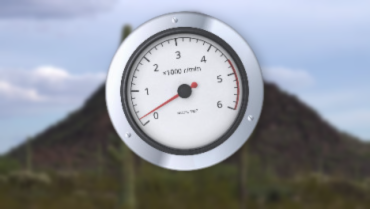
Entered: 200 rpm
